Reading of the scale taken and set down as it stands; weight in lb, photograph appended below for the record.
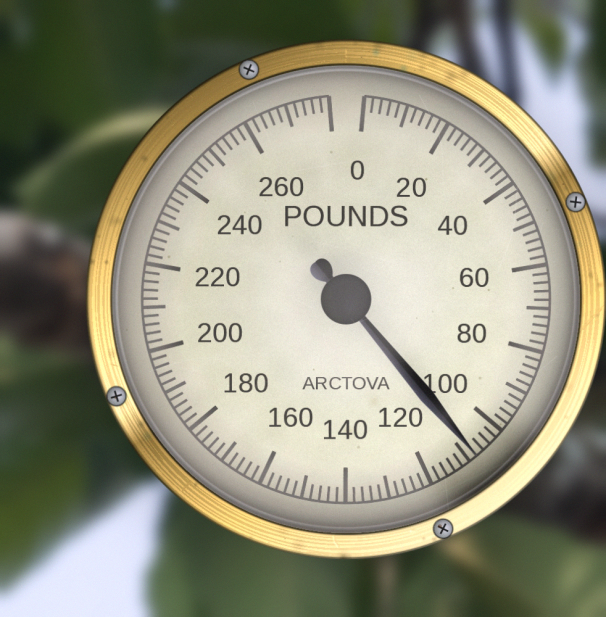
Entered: 108 lb
